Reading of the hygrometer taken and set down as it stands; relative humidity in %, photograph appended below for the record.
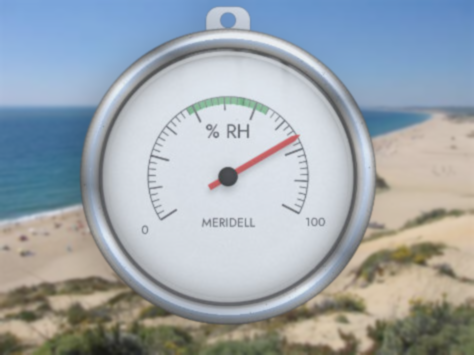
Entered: 76 %
